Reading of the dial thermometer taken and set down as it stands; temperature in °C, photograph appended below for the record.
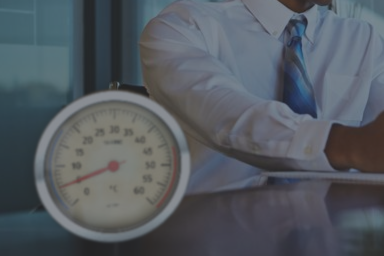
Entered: 5 °C
